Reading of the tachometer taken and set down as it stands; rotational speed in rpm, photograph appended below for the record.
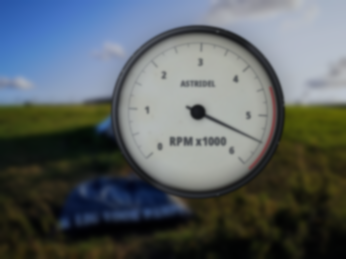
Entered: 5500 rpm
